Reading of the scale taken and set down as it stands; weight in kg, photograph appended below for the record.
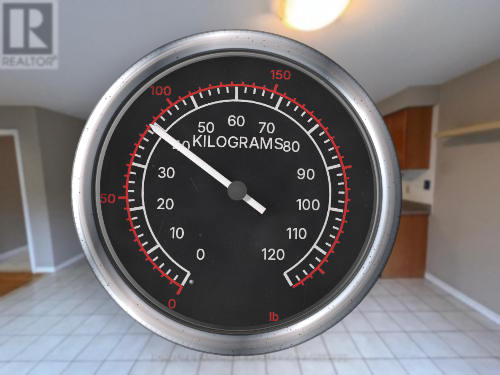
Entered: 39 kg
